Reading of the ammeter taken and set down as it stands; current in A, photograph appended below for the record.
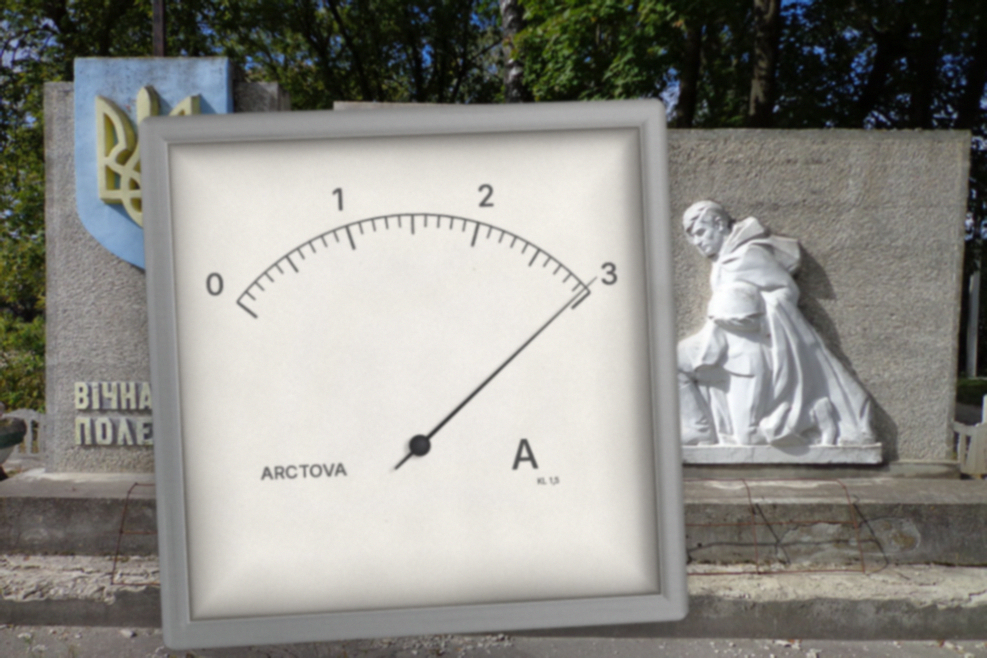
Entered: 2.95 A
